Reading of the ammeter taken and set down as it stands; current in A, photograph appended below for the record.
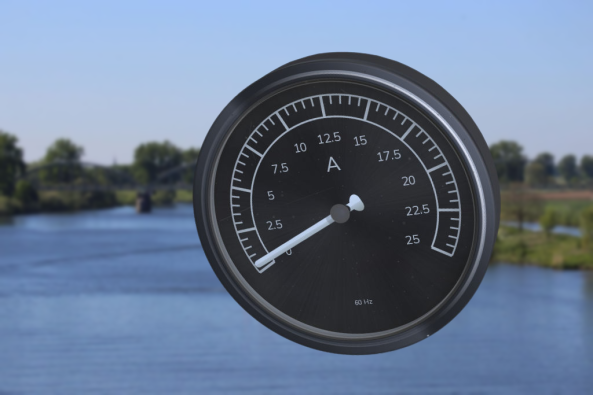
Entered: 0.5 A
